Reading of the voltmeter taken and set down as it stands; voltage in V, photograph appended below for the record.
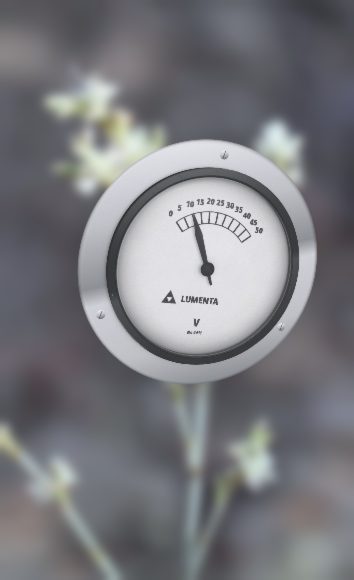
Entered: 10 V
